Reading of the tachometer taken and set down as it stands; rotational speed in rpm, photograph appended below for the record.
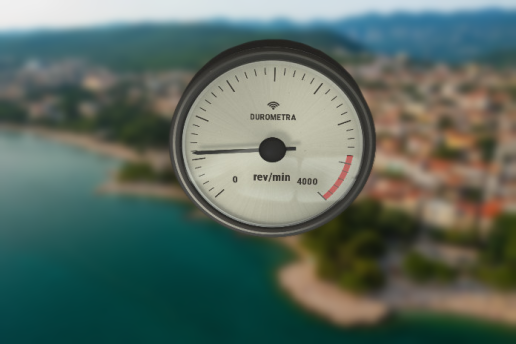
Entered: 600 rpm
